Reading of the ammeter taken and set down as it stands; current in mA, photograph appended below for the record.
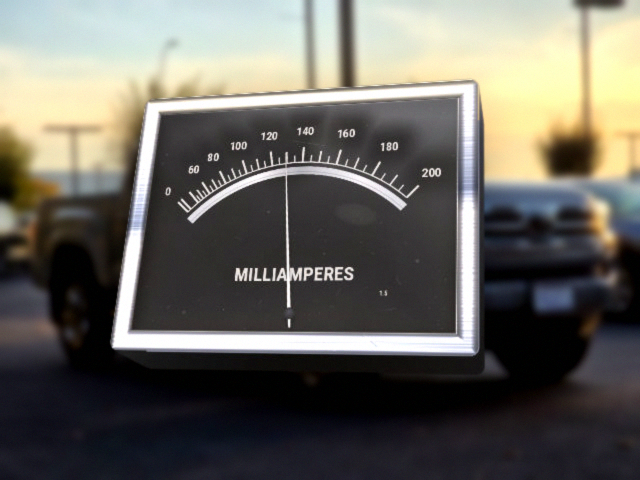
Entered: 130 mA
